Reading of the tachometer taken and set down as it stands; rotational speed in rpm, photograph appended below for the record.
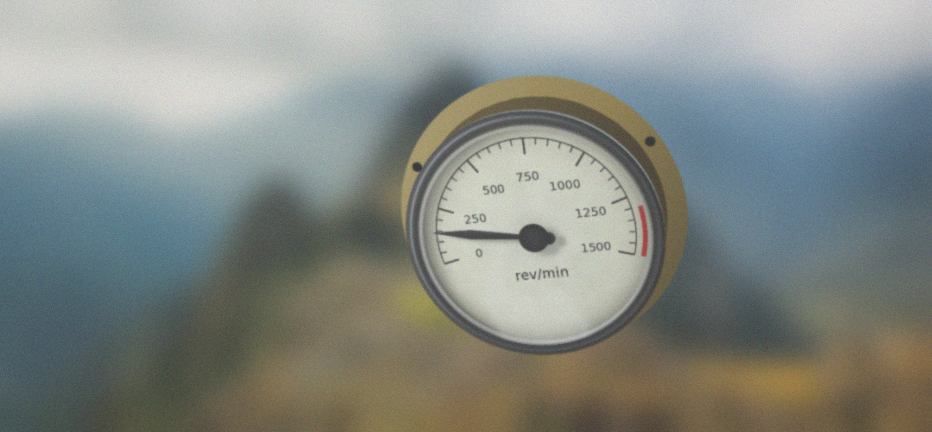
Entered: 150 rpm
